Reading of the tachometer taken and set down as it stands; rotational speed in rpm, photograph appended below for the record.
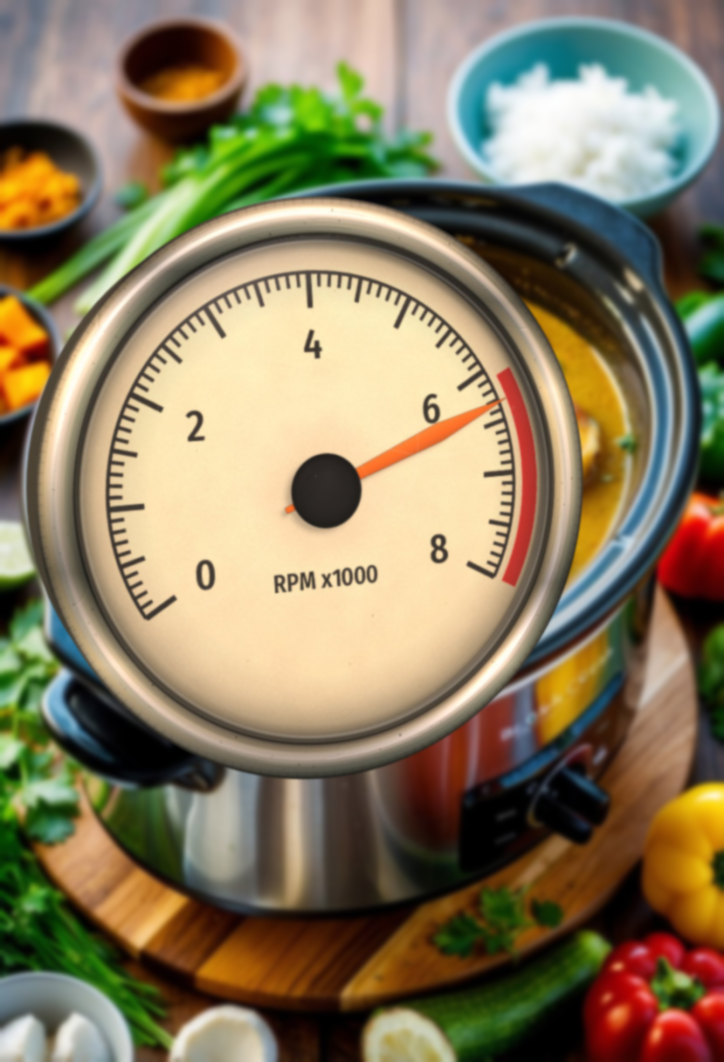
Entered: 6300 rpm
